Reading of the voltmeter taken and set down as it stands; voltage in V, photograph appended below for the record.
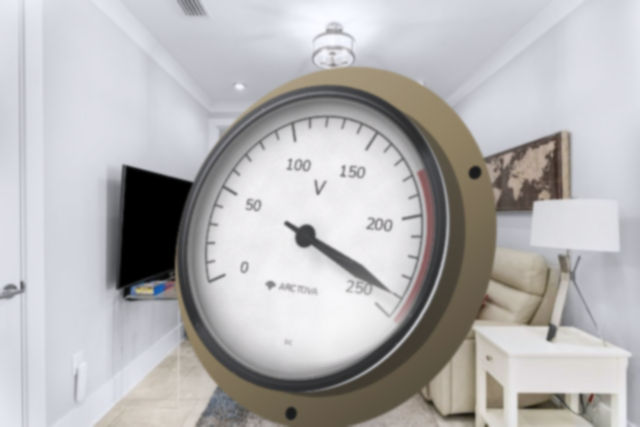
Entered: 240 V
